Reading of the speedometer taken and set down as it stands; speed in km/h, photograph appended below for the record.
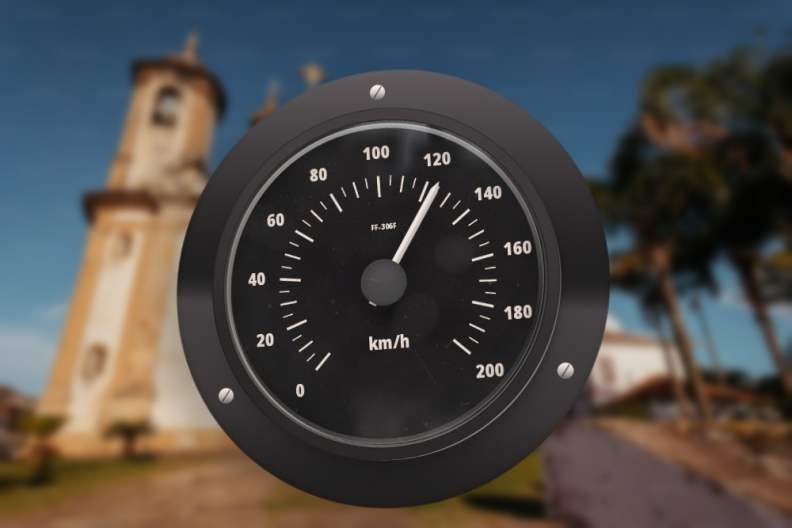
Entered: 125 km/h
